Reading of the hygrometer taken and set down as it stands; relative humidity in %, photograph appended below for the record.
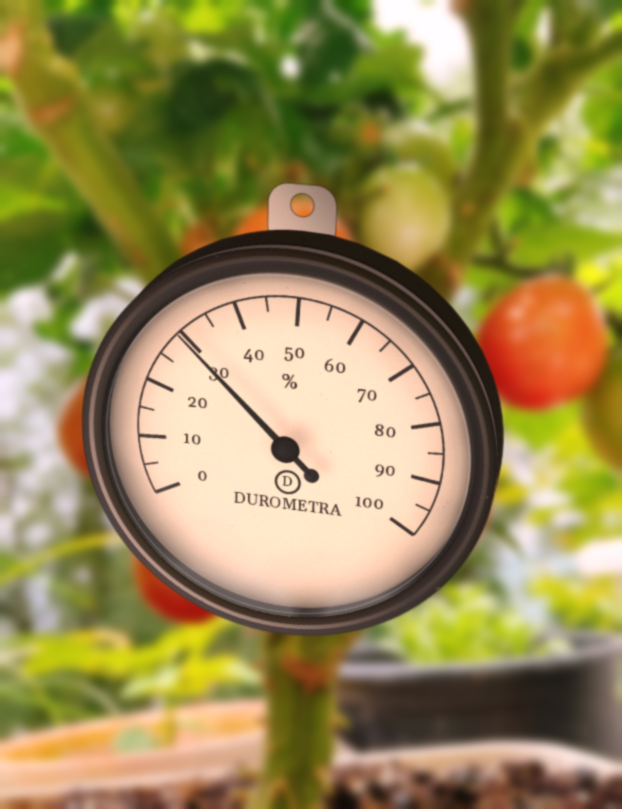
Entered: 30 %
